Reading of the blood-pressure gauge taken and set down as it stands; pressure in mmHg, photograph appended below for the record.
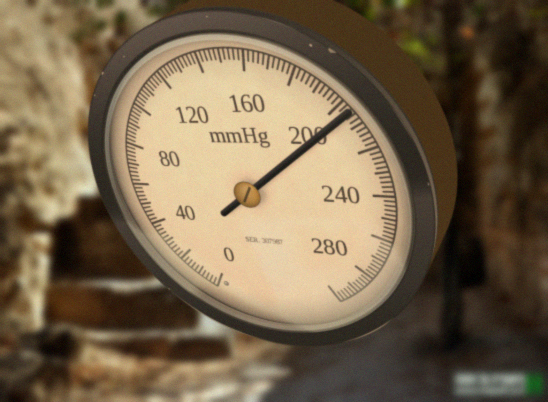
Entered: 204 mmHg
